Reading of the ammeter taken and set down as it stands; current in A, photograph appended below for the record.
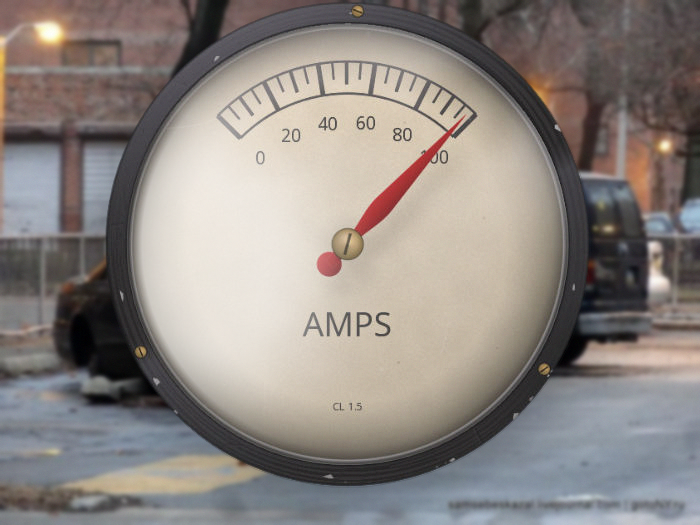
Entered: 97.5 A
